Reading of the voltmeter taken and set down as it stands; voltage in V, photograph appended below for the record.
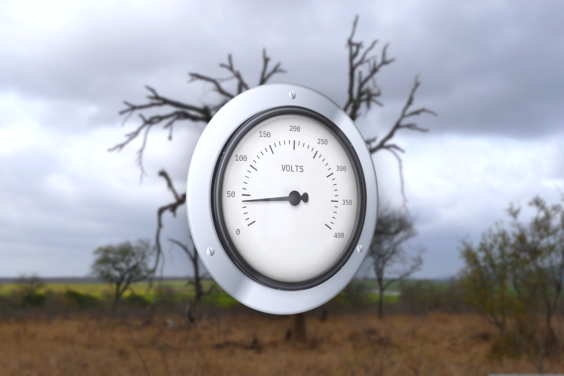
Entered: 40 V
